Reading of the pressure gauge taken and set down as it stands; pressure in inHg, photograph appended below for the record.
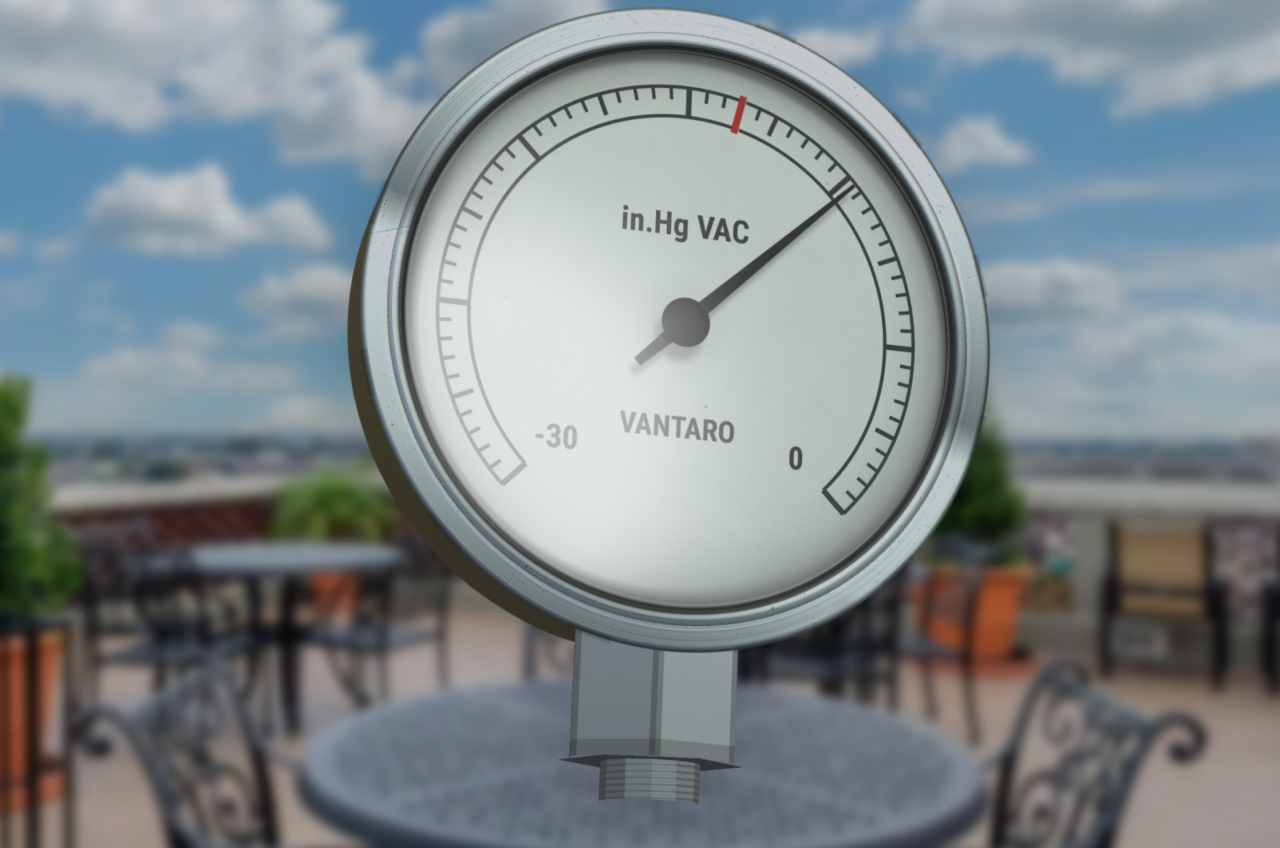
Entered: -9.75 inHg
